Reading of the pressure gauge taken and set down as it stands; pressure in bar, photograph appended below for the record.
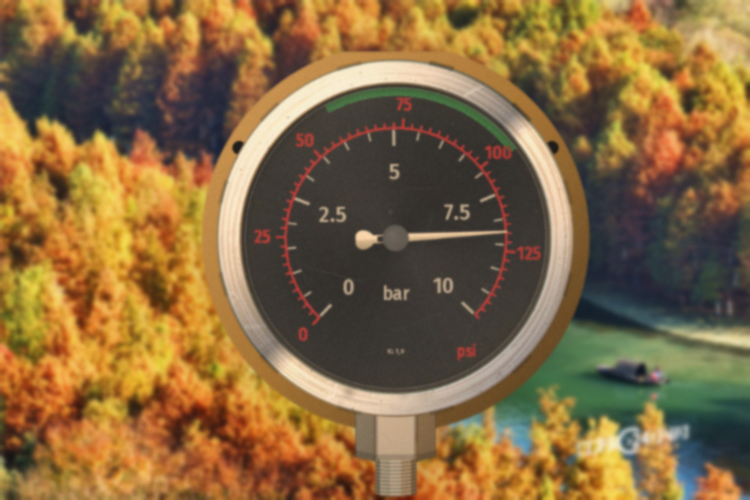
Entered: 8.25 bar
